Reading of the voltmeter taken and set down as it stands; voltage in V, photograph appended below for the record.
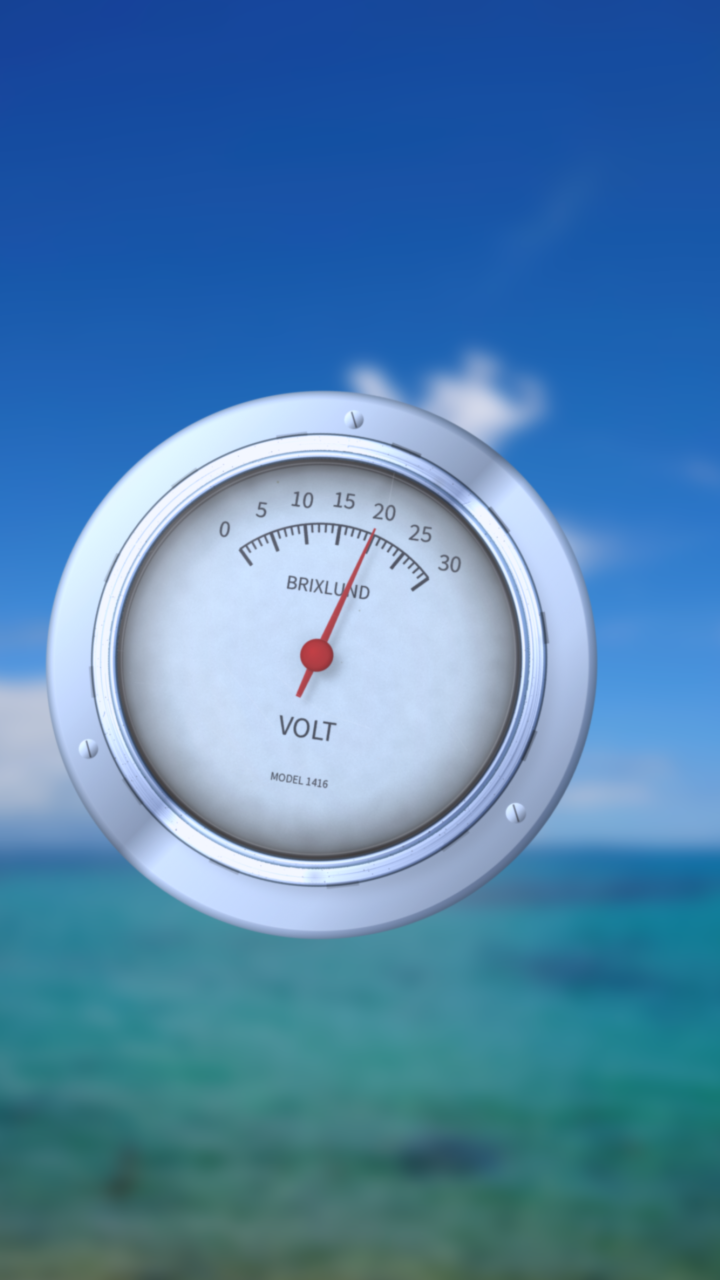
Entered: 20 V
